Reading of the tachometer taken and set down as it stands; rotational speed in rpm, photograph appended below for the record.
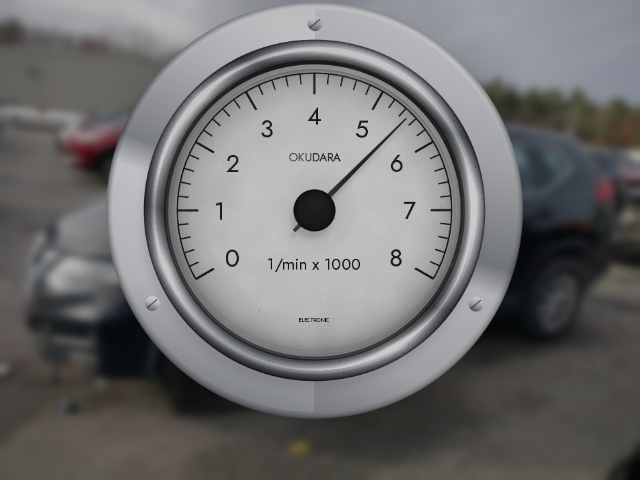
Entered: 5500 rpm
